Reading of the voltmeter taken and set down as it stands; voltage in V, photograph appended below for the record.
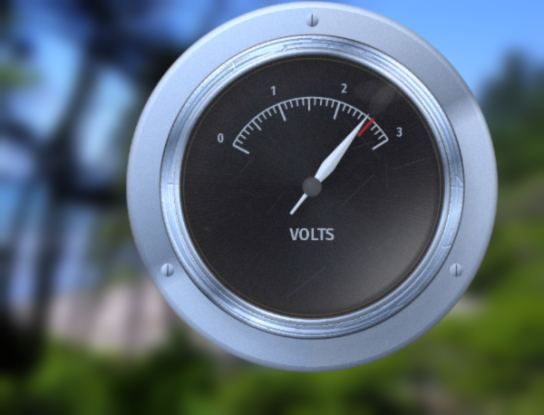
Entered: 2.5 V
